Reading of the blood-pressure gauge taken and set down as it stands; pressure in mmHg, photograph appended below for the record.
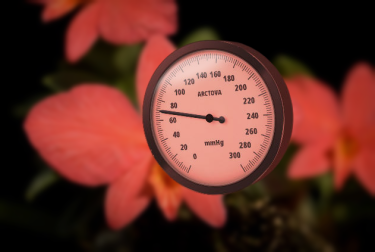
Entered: 70 mmHg
